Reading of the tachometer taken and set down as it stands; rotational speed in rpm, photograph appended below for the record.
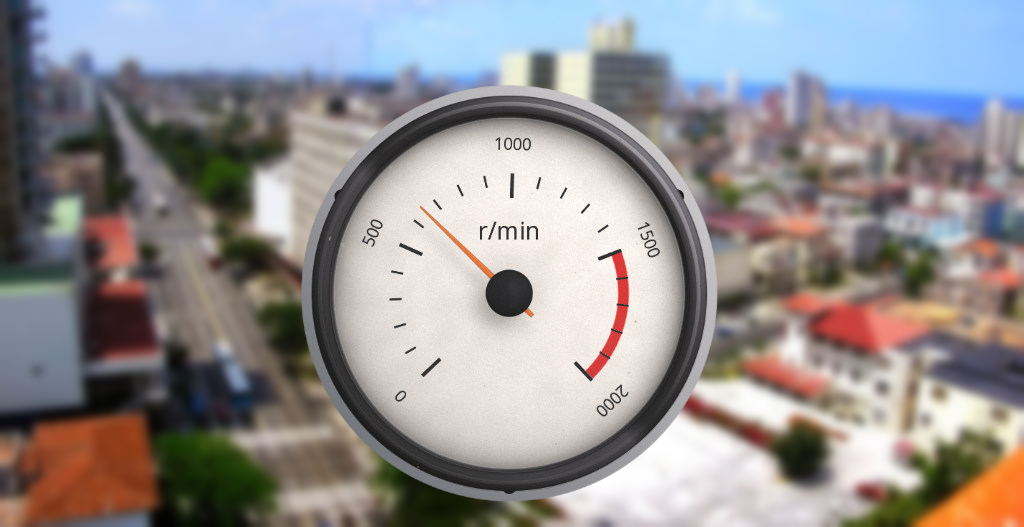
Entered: 650 rpm
